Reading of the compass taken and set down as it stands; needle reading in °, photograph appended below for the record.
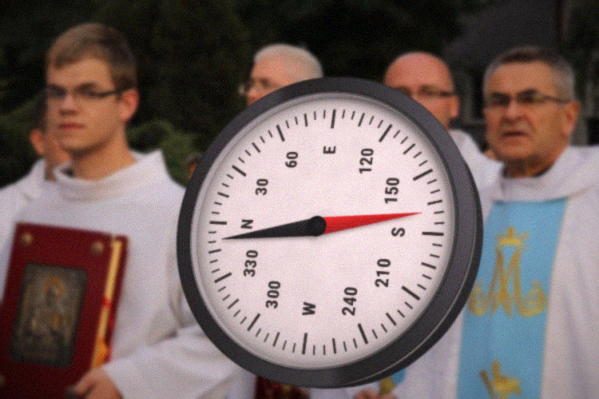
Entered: 170 °
